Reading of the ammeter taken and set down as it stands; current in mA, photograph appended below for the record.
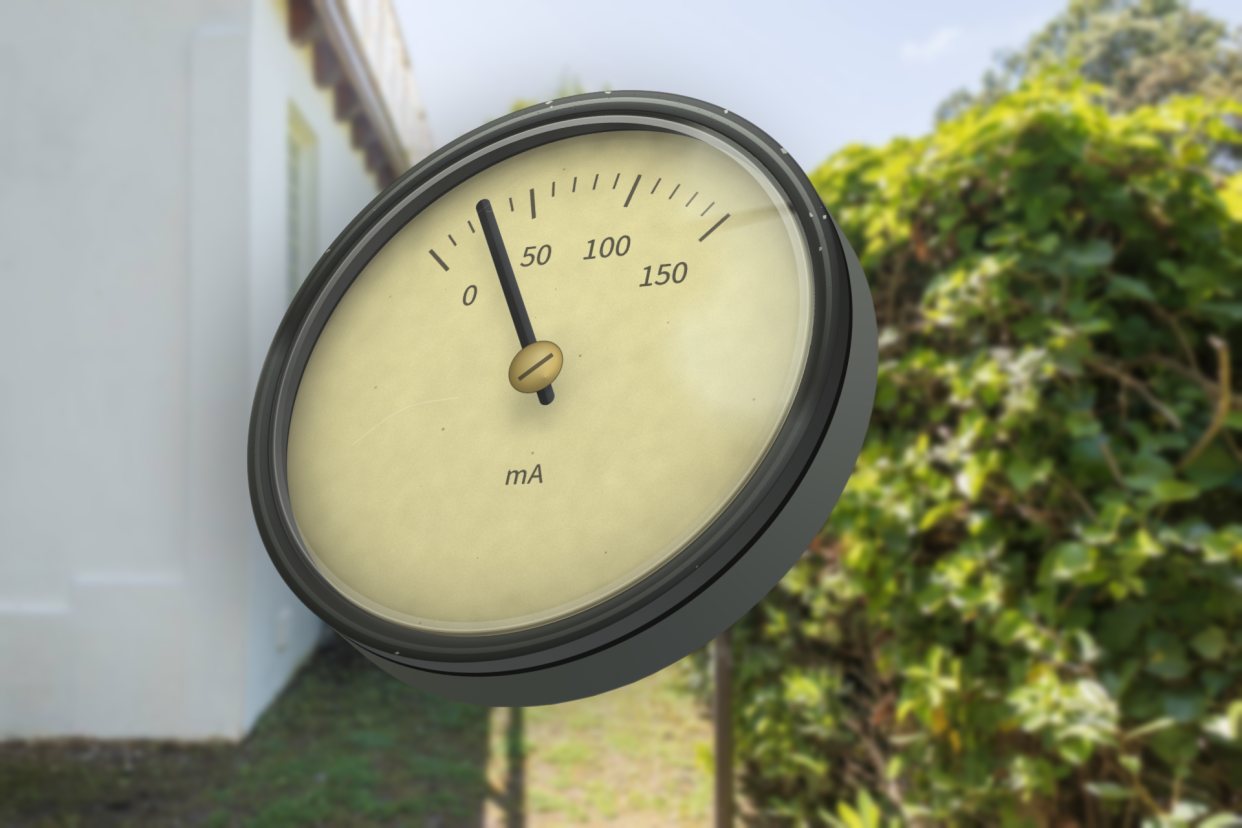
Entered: 30 mA
